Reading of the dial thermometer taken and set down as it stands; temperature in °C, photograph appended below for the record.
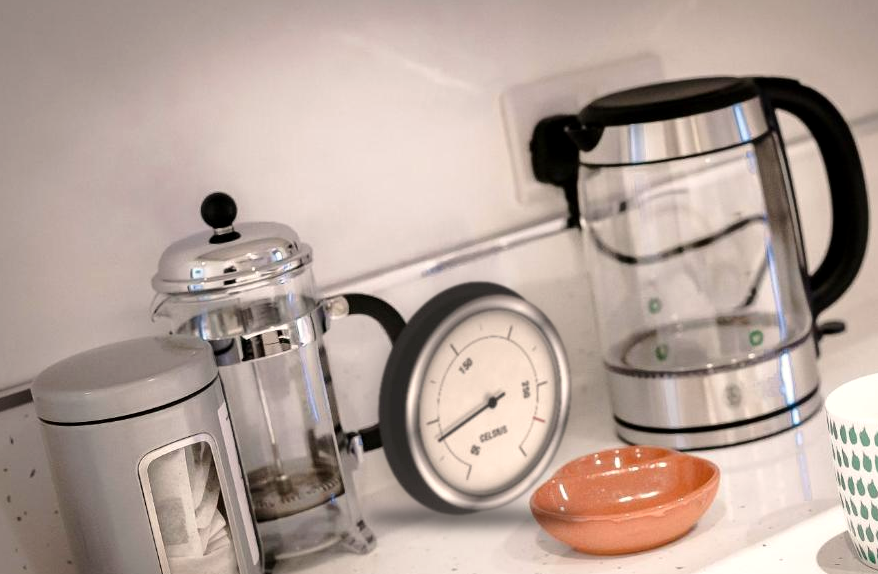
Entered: 87.5 °C
